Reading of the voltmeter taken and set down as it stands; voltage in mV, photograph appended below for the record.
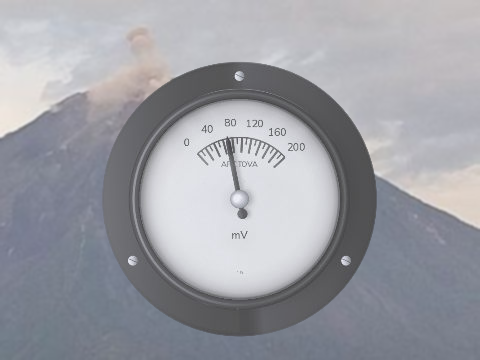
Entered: 70 mV
